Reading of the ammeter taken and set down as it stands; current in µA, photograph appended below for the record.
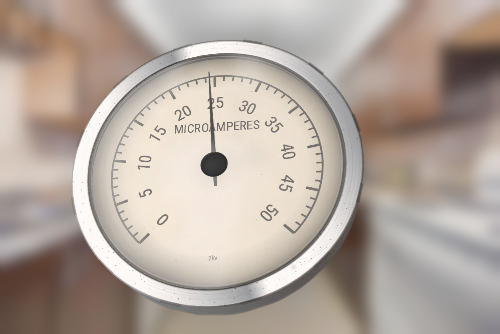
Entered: 24.5 µA
